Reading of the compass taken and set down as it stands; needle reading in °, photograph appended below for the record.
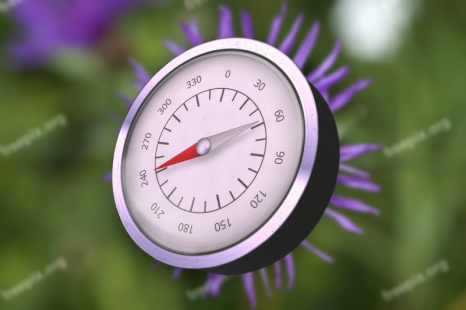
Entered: 240 °
